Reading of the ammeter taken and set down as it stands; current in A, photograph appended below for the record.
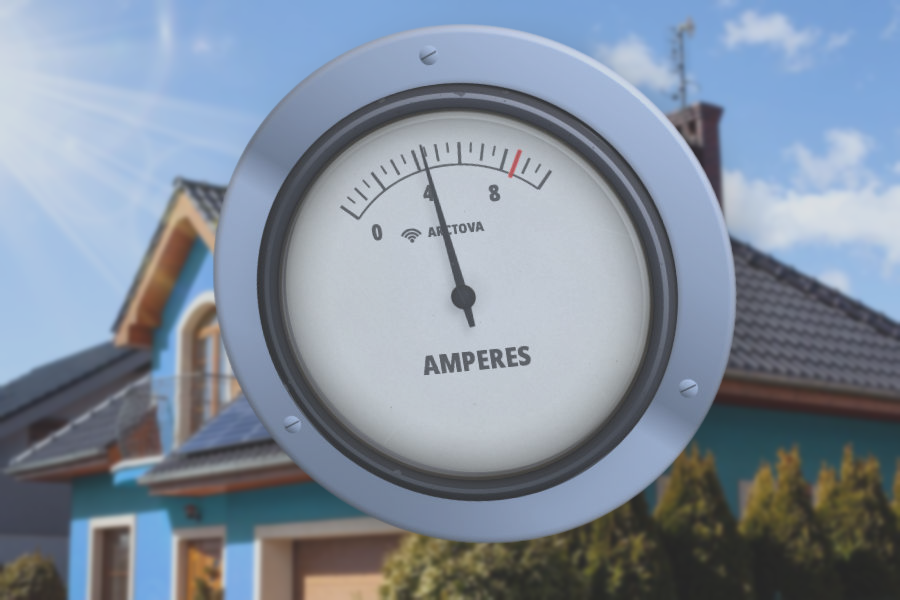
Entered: 4.5 A
